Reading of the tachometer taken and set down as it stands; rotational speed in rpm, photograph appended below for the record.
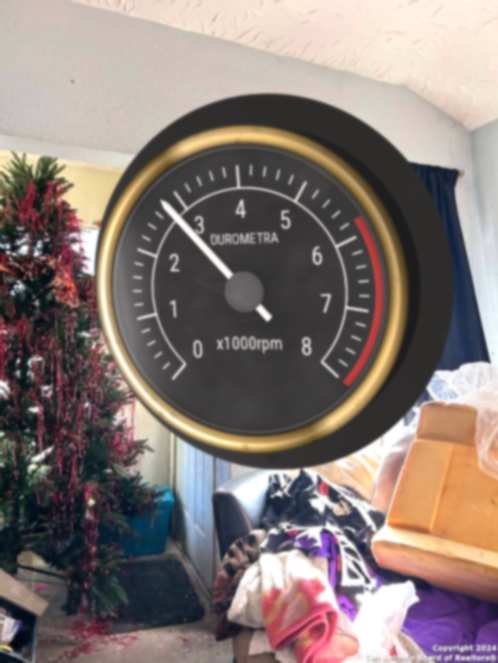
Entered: 2800 rpm
